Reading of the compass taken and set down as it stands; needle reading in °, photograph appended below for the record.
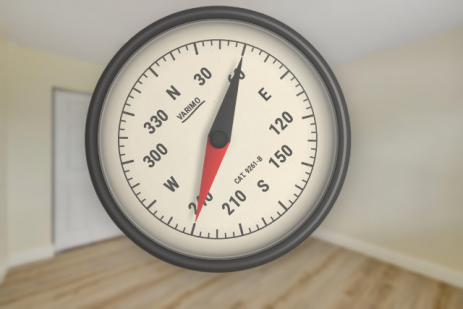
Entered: 240 °
